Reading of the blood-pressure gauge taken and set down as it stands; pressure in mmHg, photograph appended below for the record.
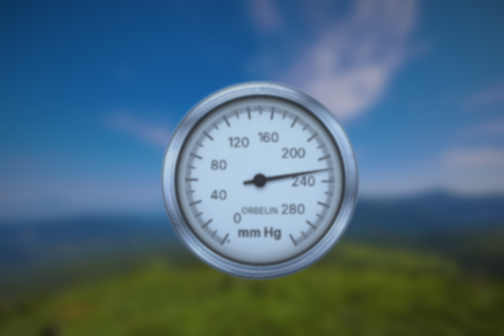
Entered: 230 mmHg
